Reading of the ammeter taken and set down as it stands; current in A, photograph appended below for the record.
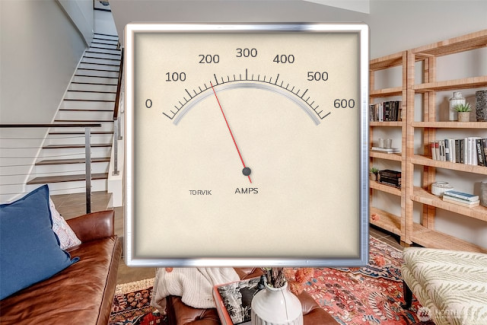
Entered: 180 A
